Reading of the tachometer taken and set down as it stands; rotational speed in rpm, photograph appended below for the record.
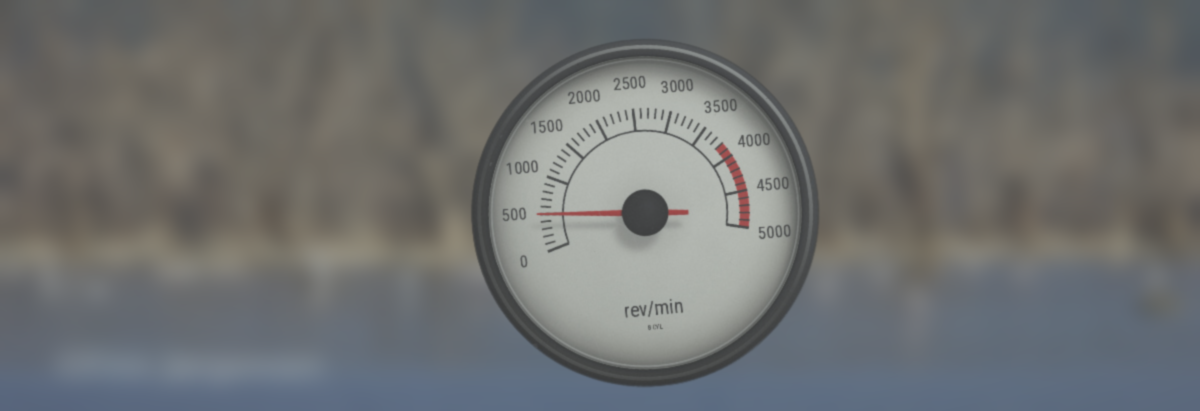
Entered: 500 rpm
